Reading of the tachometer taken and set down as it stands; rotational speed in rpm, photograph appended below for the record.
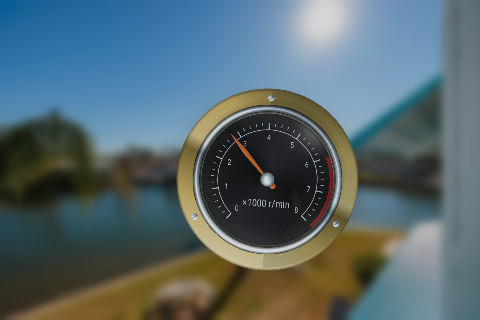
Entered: 2800 rpm
